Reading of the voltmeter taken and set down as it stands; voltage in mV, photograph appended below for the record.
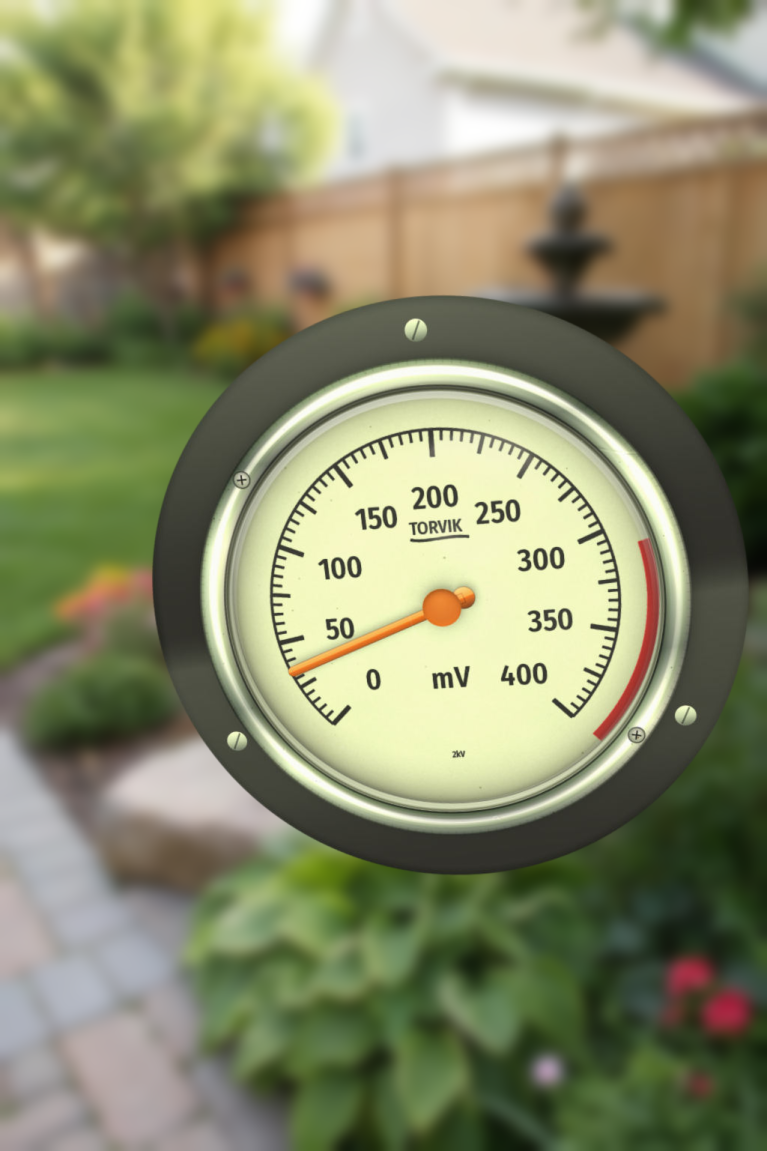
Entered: 35 mV
